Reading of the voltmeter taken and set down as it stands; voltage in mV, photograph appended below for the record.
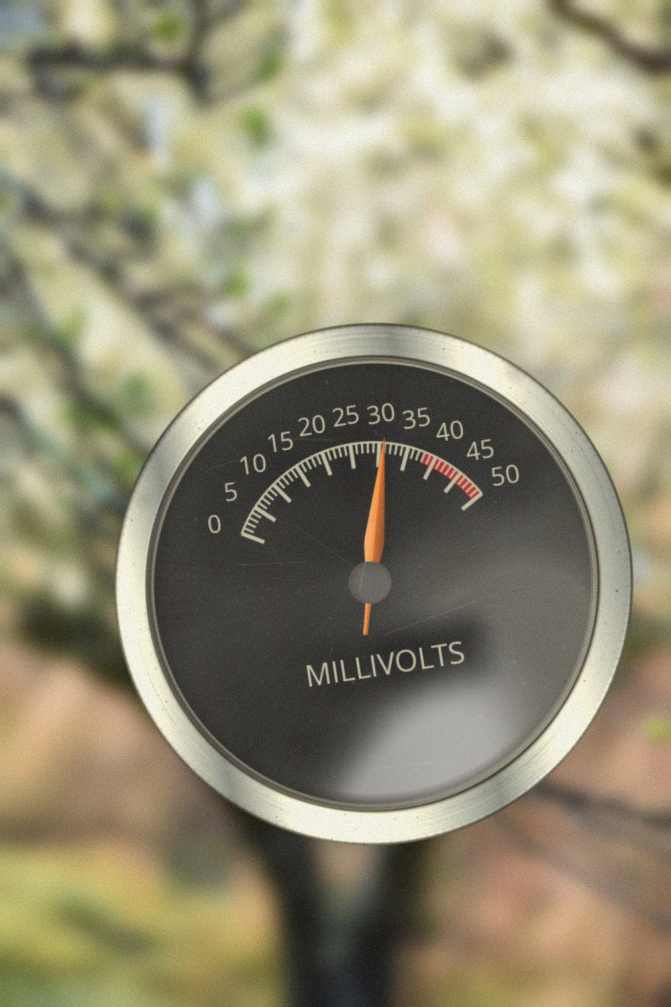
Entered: 31 mV
